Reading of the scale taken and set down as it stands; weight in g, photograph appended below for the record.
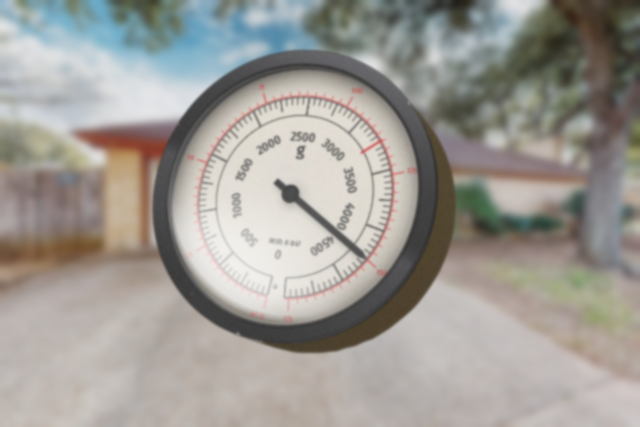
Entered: 4250 g
